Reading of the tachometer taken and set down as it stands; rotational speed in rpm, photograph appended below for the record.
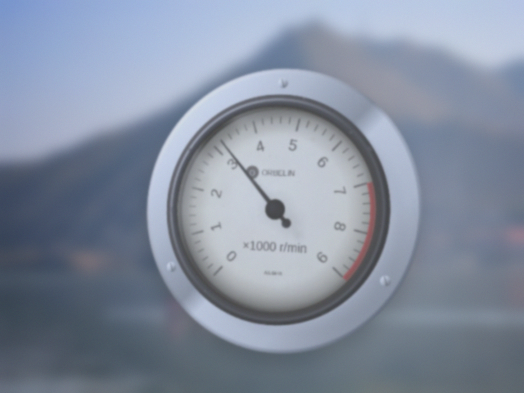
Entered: 3200 rpm
